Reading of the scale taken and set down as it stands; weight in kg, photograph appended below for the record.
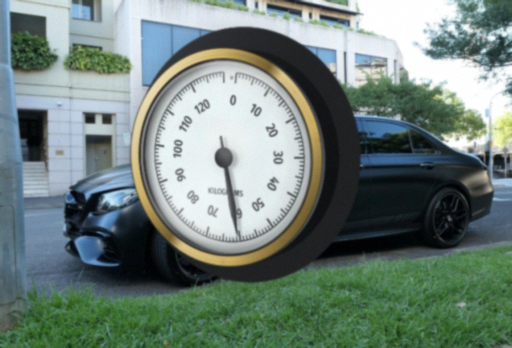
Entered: 60 kg
